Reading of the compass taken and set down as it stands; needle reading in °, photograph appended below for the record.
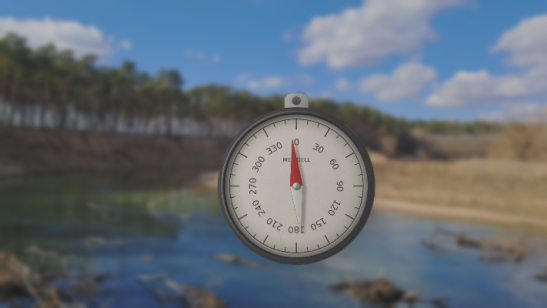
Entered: 355 °
